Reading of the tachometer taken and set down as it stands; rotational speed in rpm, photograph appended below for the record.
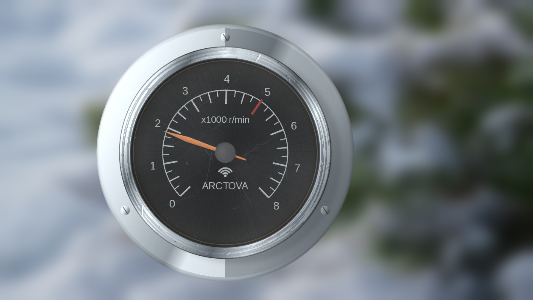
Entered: 1875 rpm
